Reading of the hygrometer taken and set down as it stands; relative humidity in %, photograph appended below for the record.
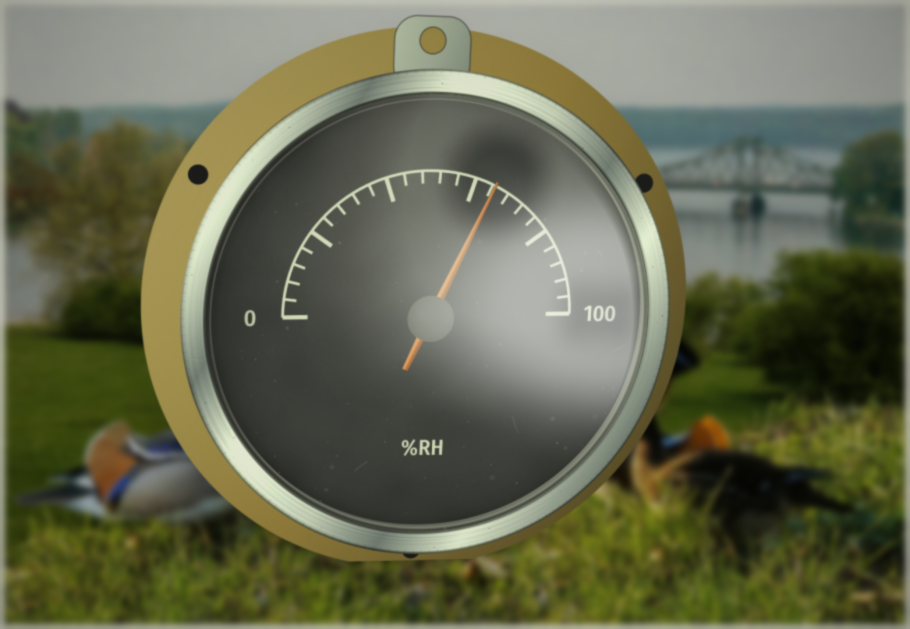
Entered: 64 %
